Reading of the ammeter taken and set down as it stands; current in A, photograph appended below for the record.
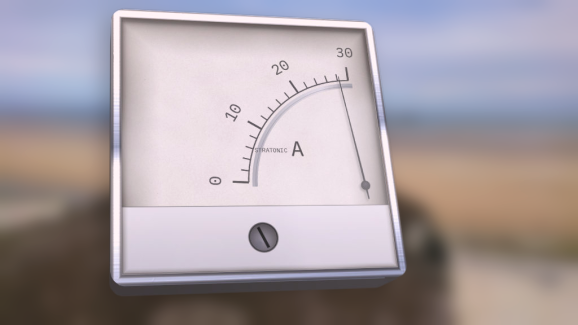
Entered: 28 A
